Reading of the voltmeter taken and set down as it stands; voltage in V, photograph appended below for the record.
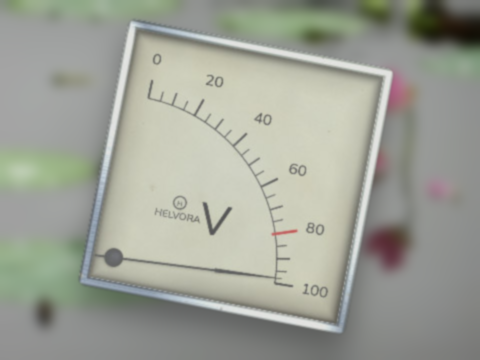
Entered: 97.5 V
